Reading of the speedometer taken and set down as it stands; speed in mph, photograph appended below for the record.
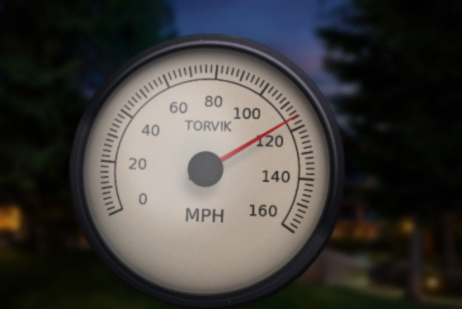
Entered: 116 mph
